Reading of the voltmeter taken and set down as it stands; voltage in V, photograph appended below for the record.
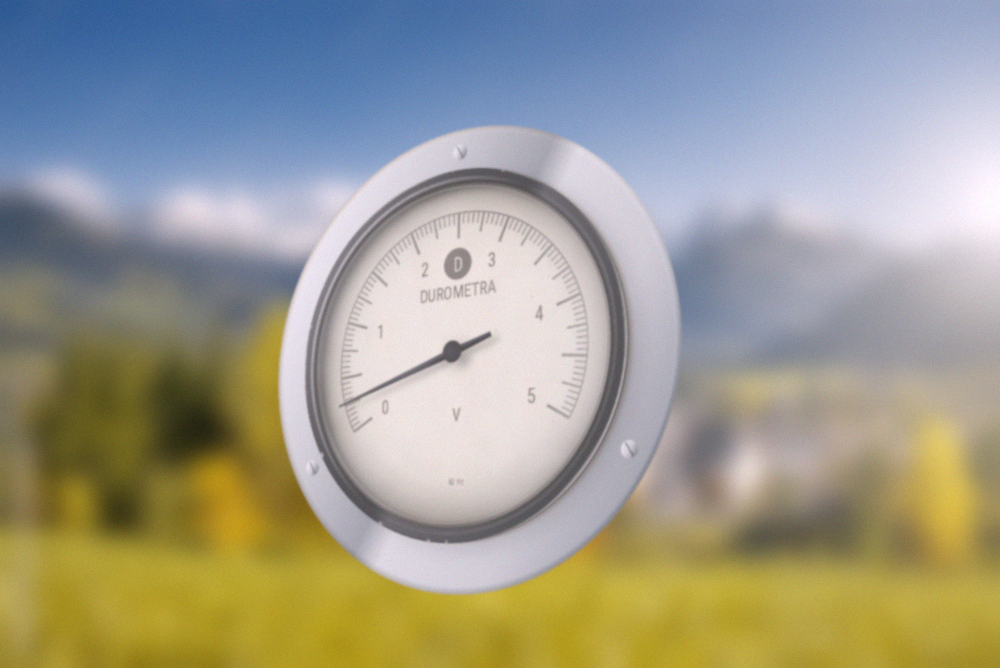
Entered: 0.25 V
